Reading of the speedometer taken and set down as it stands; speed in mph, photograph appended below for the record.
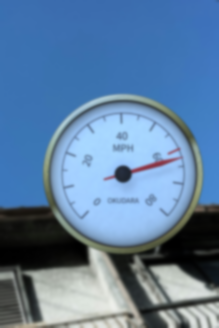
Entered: 62.5 mph
